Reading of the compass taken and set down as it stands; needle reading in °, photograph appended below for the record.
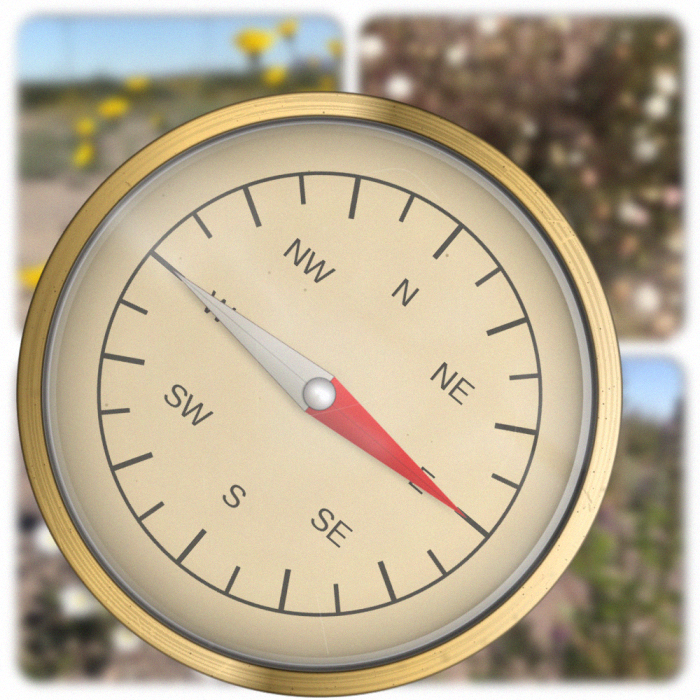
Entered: 90 °
